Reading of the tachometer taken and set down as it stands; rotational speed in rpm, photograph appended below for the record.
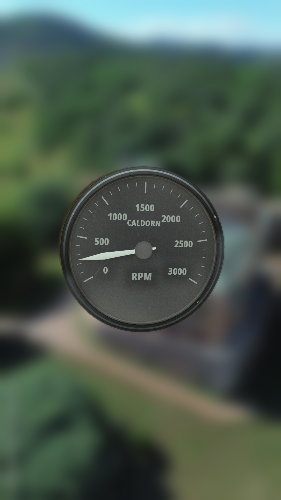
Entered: 250 rpm
